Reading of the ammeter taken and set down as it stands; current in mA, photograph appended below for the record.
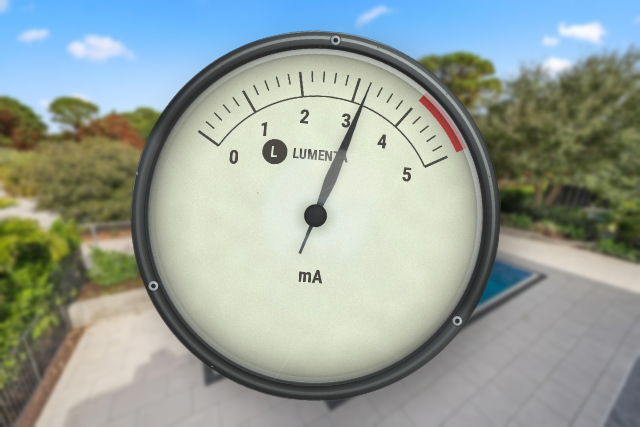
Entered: 3.2 mA
